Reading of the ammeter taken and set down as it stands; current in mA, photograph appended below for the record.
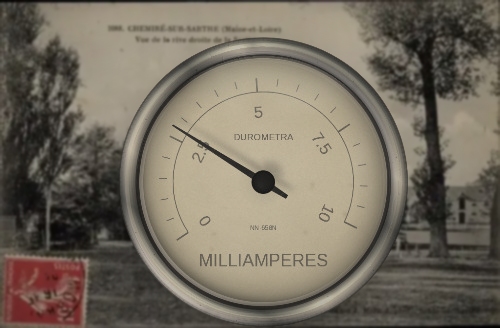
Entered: 2.75 mA
